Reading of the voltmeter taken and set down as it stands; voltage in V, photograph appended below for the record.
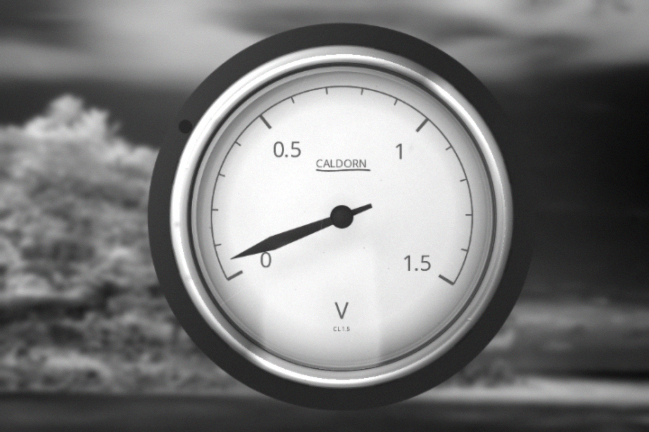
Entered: 0.05 V
